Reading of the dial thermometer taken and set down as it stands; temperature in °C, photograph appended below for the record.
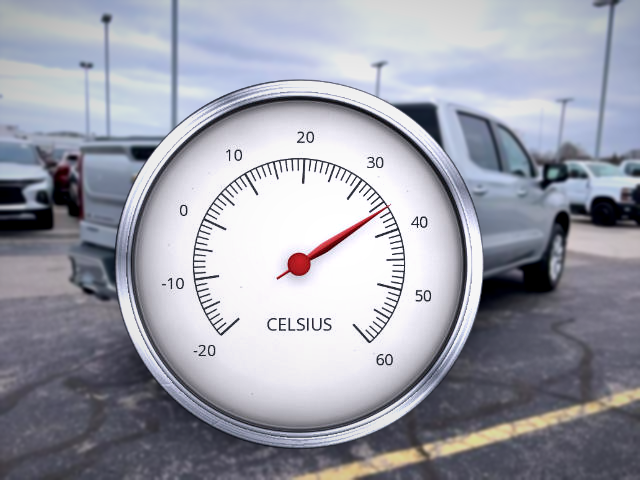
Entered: 36 °C
